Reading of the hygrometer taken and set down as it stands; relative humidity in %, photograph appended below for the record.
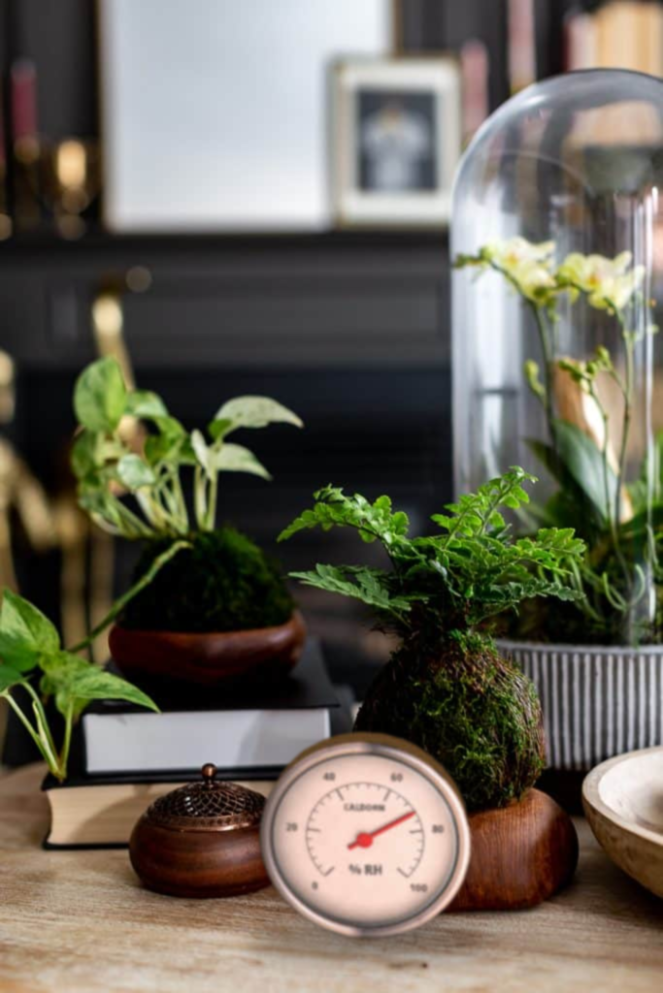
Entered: 72 %
